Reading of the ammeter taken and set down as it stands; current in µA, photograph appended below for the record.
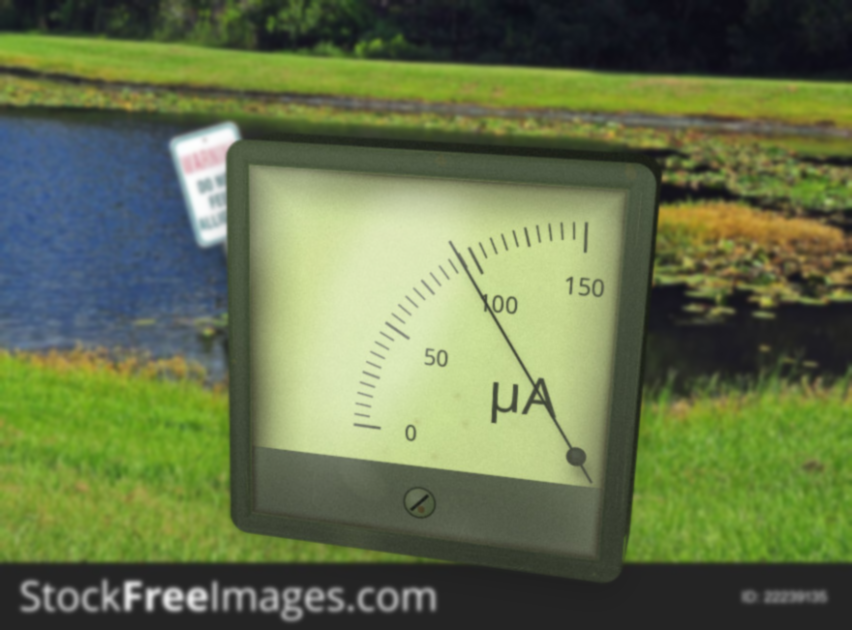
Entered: 95 µA
